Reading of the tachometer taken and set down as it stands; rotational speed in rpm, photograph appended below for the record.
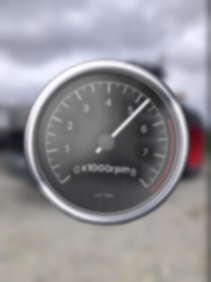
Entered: 5250 rpm
